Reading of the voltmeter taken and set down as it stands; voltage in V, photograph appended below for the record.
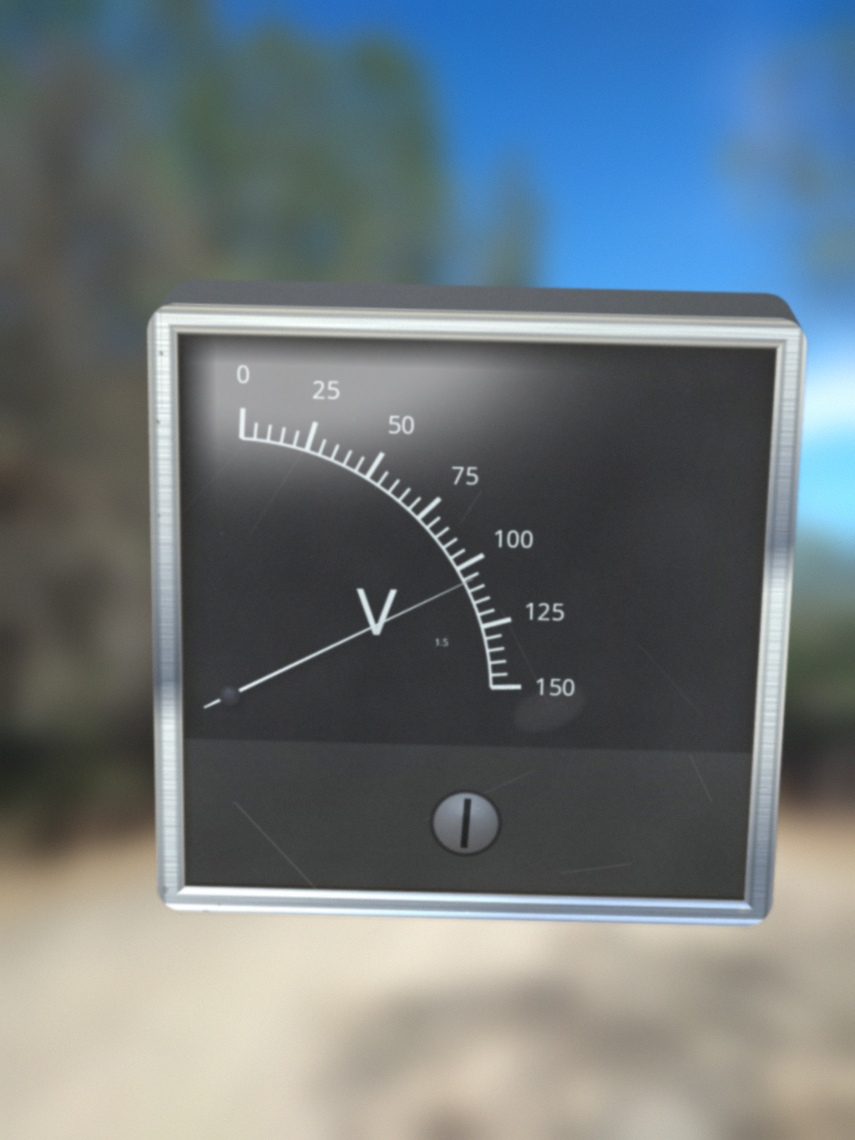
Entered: 105 V
